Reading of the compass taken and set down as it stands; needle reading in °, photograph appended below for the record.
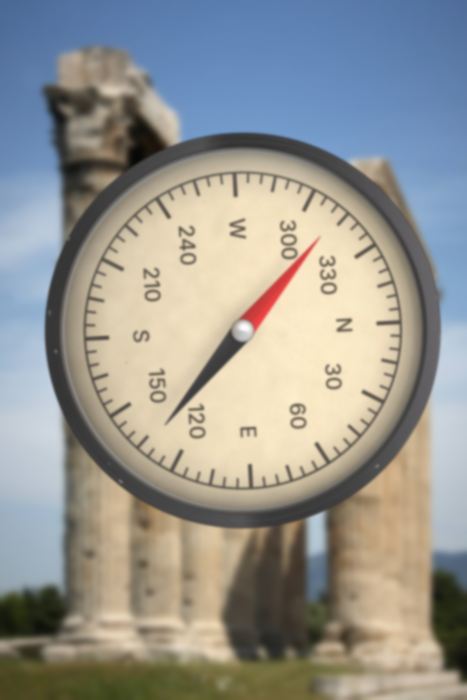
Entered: 312.5 °
